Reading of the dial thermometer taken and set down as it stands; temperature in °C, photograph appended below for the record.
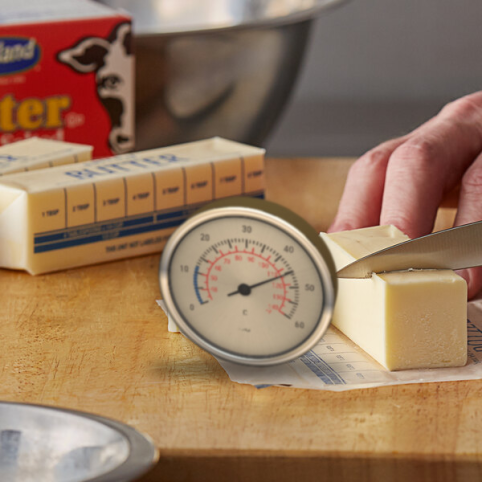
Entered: 45 °C
